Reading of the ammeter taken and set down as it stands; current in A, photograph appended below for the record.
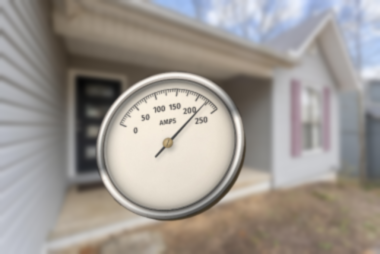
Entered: 225 A
